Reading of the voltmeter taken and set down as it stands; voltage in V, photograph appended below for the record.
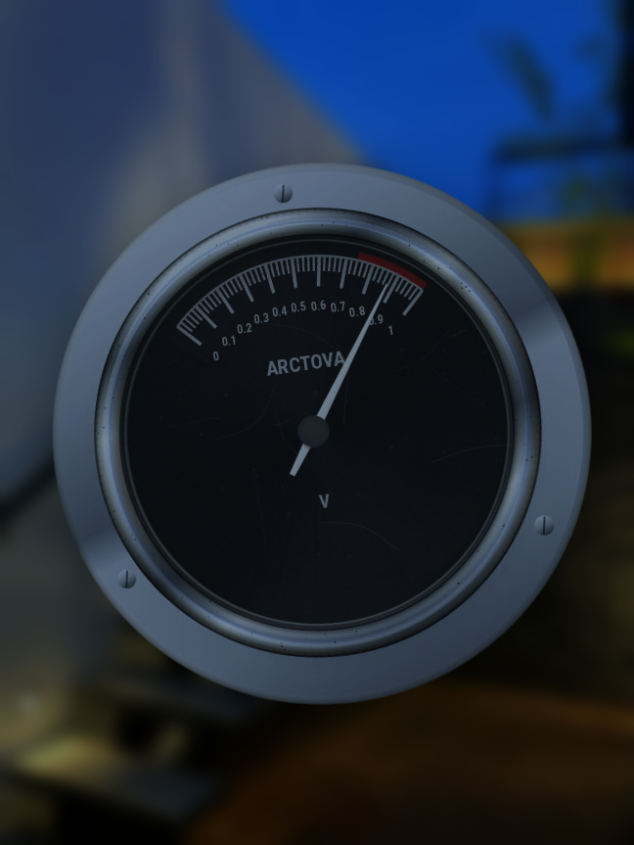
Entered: 0.88 V
